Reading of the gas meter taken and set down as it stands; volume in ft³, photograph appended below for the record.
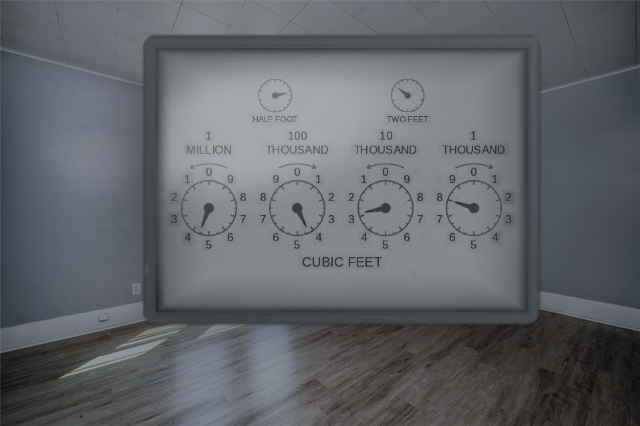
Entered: 442800 ft³
